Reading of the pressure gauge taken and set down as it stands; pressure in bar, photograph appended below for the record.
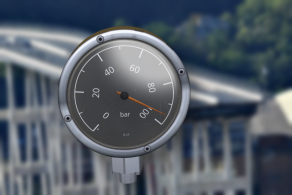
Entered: 95 bar
